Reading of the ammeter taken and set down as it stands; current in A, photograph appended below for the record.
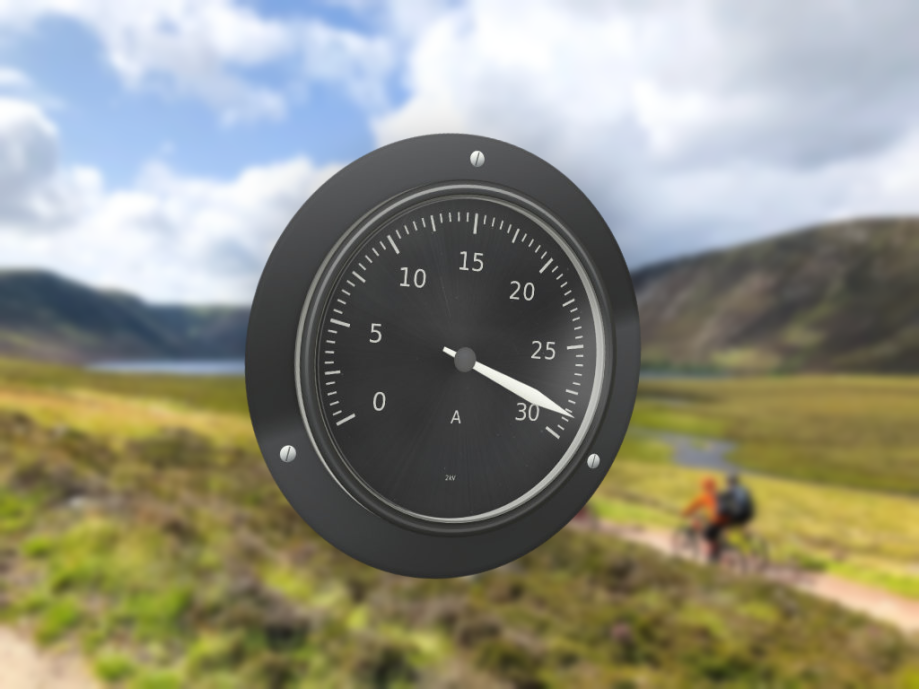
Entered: 28.75 A
